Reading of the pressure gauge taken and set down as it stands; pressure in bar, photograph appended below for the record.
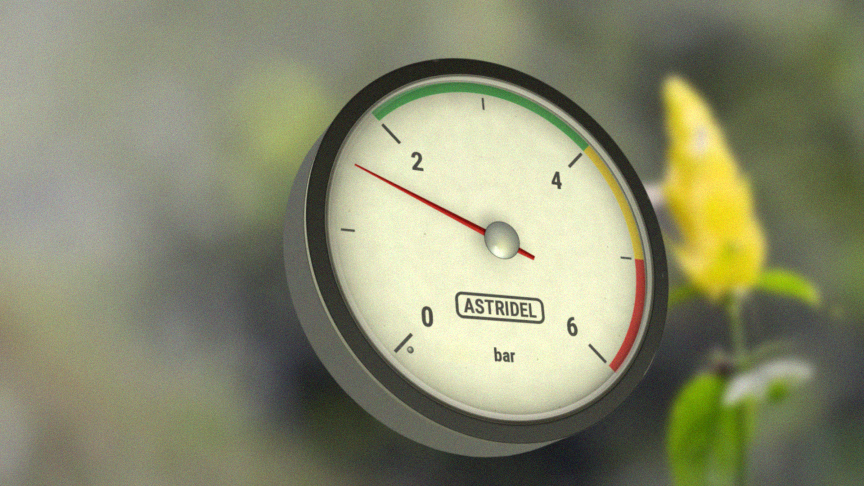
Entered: 1.5 bar
